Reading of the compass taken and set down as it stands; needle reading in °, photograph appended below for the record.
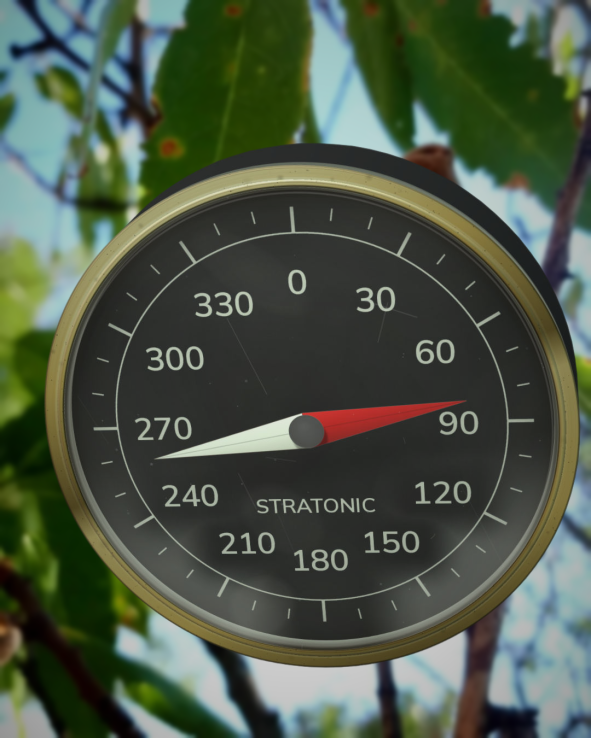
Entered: 80 °
